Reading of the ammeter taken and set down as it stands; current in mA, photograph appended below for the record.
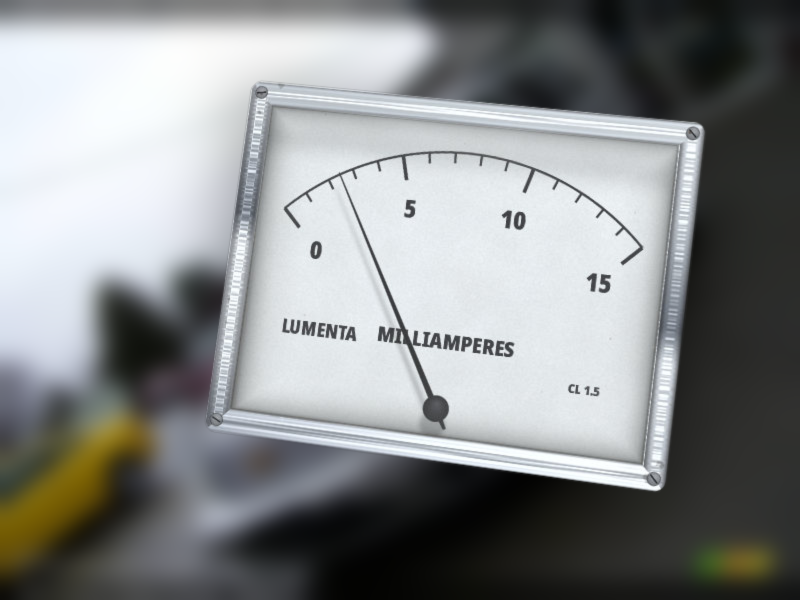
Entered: 2.5 mA
